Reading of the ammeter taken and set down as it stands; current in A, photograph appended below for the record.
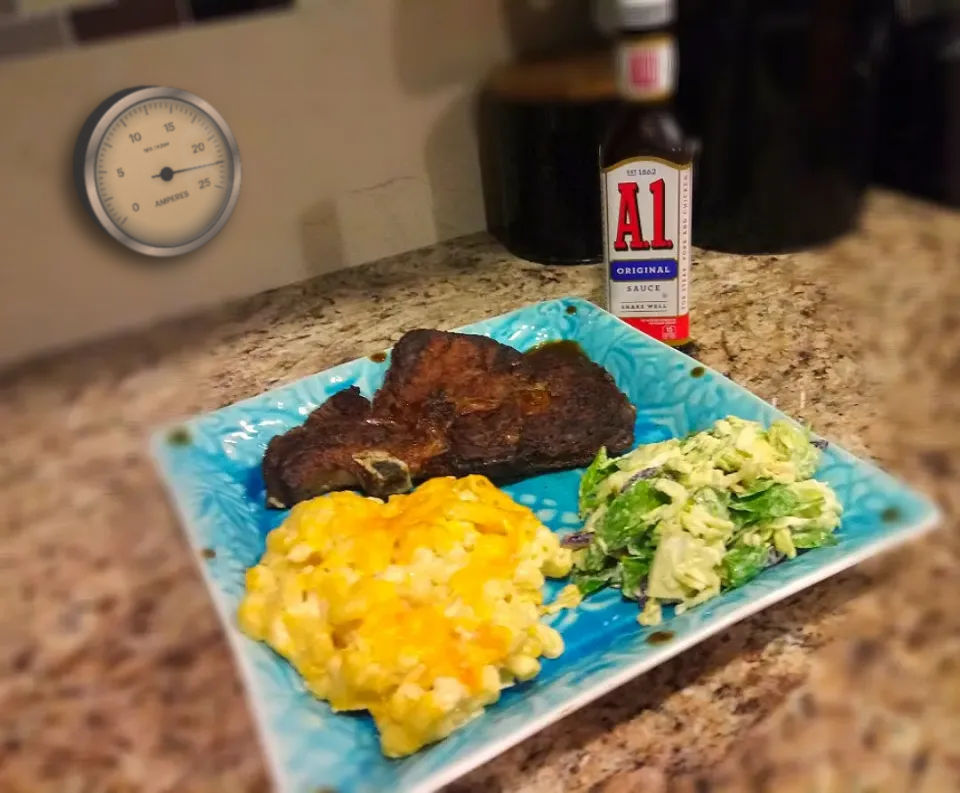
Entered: 22.5 A
